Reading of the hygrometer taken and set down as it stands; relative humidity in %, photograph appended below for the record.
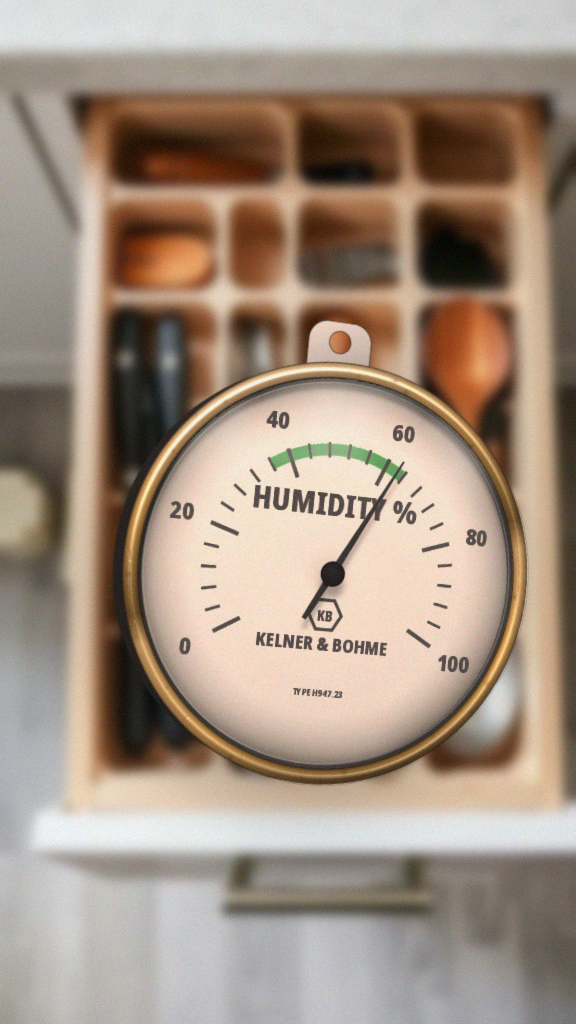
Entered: 62 %
